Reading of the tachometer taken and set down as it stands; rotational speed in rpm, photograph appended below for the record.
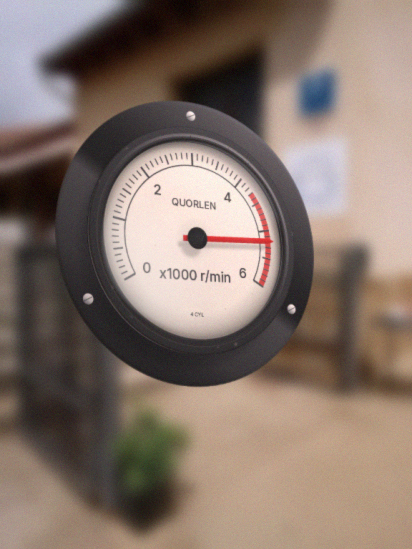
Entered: 5200 rpm
